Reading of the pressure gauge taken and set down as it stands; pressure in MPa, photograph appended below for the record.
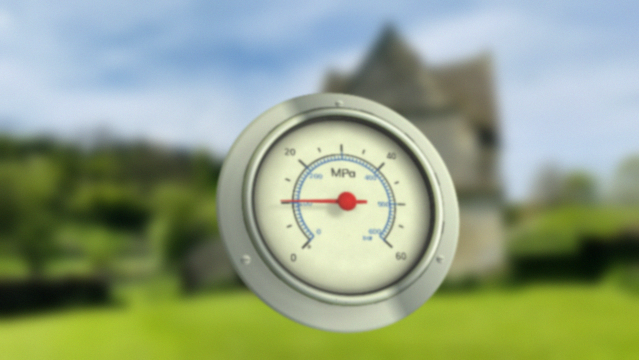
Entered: 10 MPa
